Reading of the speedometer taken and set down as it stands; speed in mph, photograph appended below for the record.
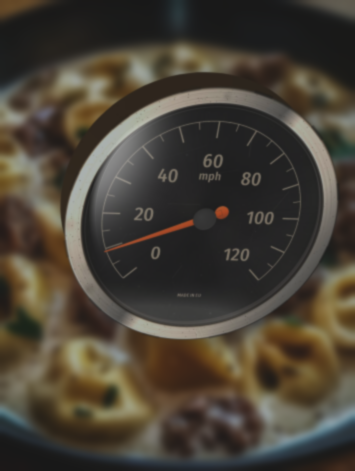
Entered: 10 mph
